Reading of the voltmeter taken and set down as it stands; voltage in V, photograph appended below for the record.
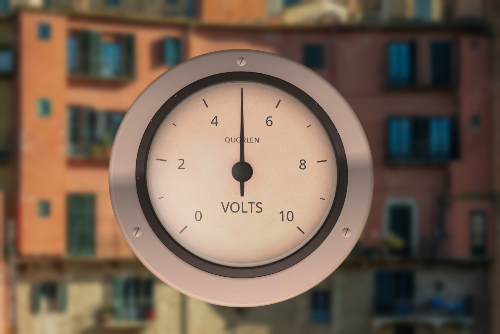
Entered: 5 V
